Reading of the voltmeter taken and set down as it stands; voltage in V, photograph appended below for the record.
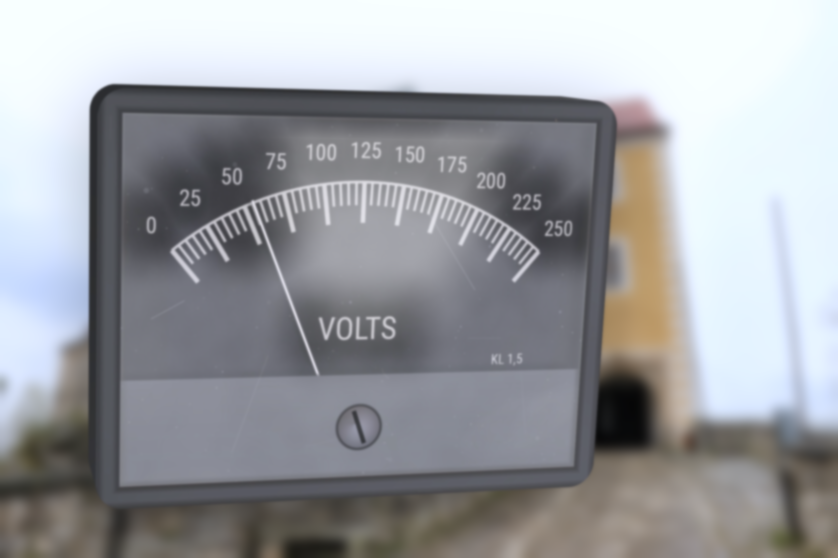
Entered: 55 V
